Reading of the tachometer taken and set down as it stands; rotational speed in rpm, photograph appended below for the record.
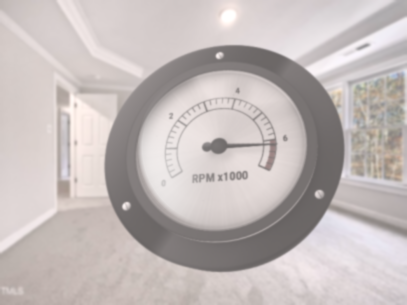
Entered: 6200 rpm
